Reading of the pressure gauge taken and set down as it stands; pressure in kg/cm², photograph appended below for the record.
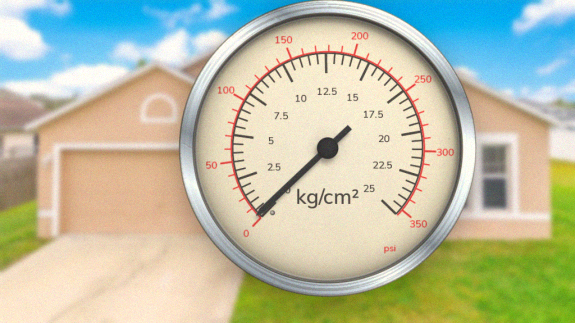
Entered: 0.25 kg/cm²
